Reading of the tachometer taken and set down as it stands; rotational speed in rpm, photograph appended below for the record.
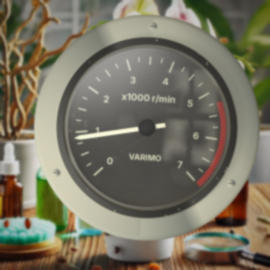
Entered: 875 rpm
